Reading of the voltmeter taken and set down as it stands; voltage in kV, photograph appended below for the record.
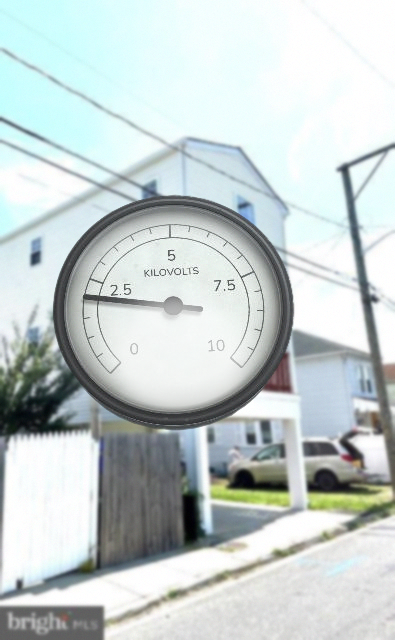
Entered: 2 kV
